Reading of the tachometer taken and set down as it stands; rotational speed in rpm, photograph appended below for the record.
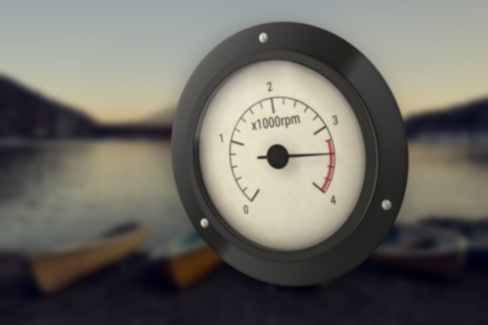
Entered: 3400 rpm
